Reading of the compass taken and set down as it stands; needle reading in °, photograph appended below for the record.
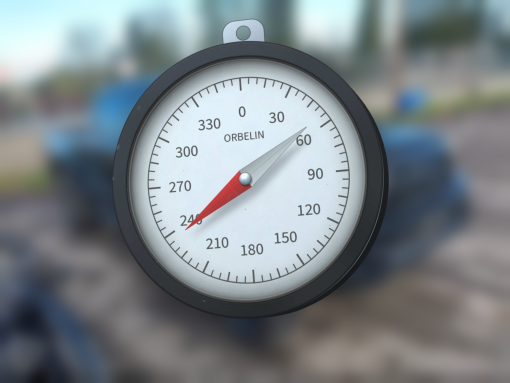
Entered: 235 °
